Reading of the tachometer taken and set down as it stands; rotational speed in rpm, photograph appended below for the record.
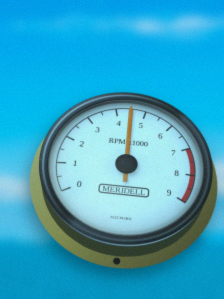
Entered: 4500 rpm
